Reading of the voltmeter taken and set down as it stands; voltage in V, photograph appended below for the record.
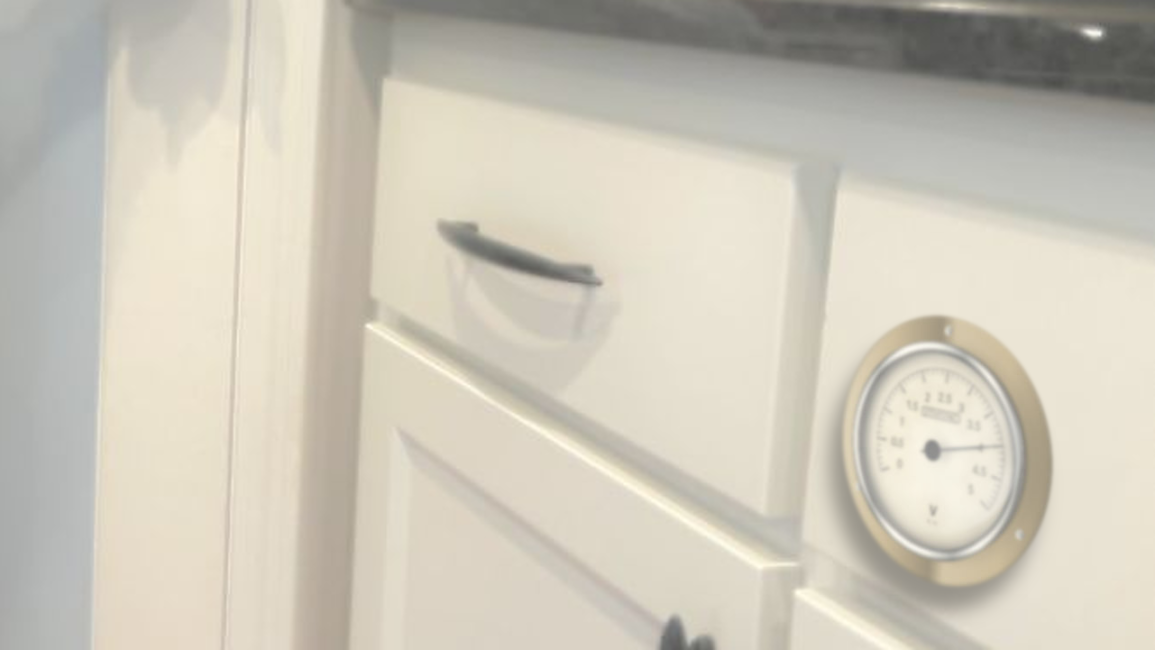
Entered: 4 V
